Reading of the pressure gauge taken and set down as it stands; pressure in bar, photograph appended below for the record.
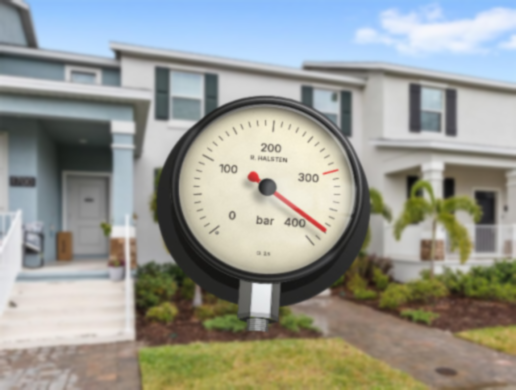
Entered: 380 bar
